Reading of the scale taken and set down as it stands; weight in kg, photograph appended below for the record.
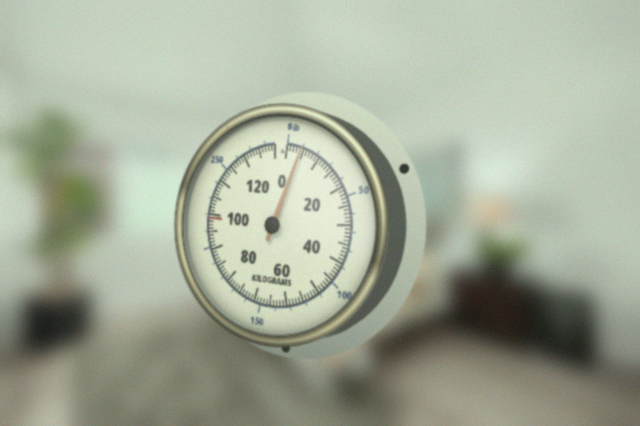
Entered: 5 kg
